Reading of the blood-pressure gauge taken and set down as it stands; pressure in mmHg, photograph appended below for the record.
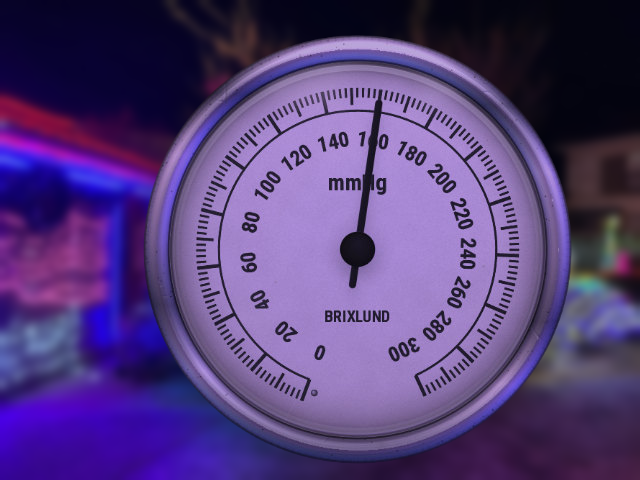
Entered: 160 mmHg
